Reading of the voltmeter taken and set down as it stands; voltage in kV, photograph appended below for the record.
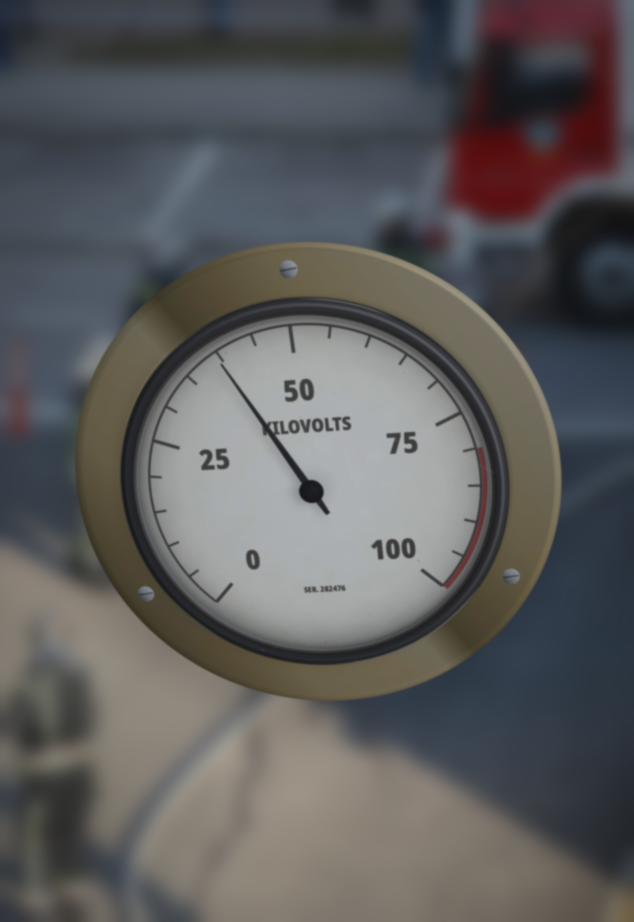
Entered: 40 kV
